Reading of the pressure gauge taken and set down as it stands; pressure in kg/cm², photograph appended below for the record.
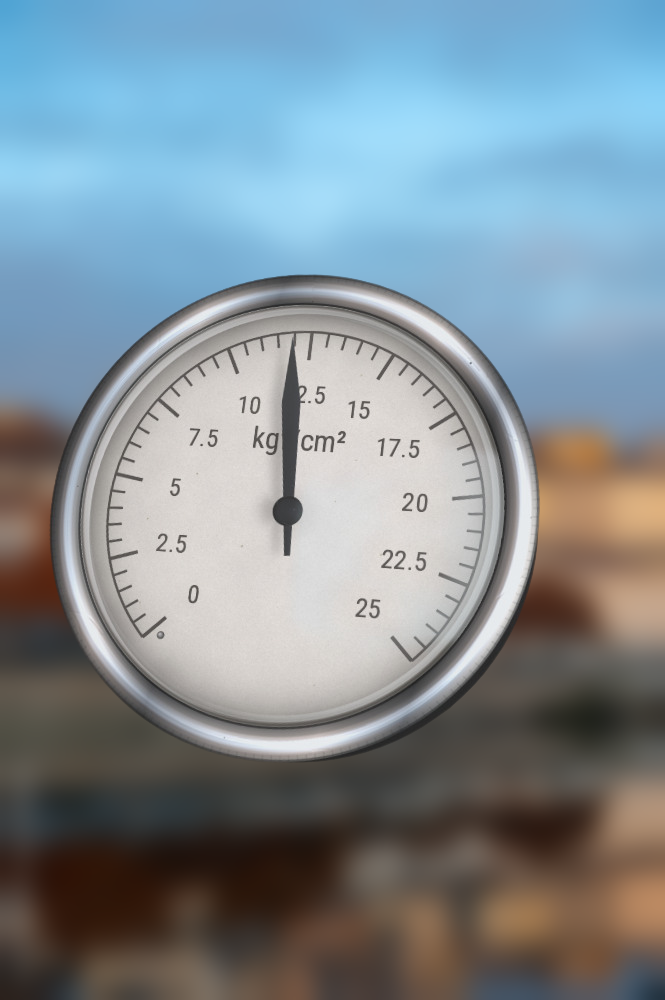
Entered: 12 kg/cm²
